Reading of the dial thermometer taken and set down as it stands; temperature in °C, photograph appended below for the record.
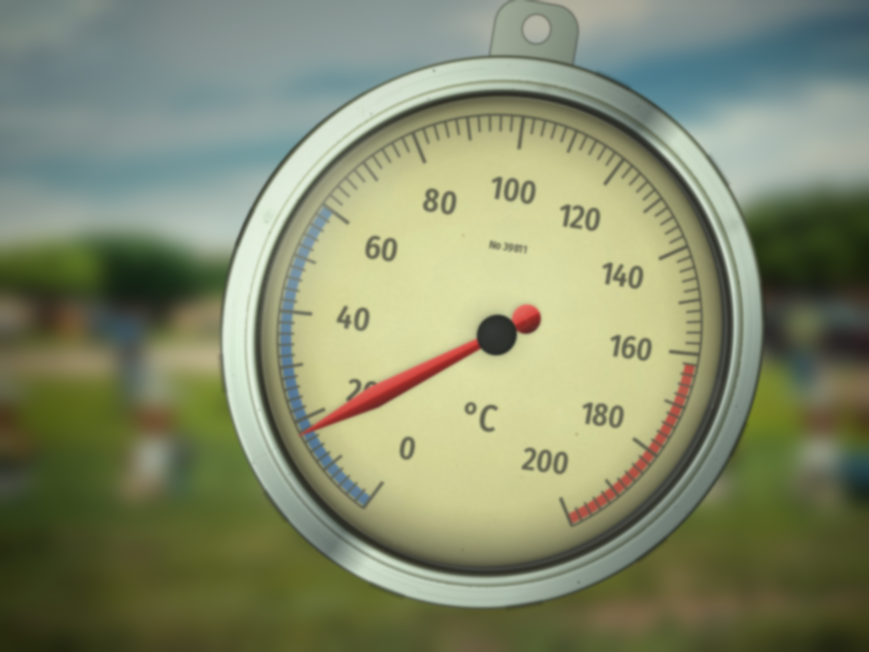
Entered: 18 °C
